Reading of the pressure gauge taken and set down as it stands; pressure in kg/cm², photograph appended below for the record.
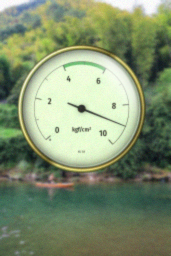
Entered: 9 kg/cm²
